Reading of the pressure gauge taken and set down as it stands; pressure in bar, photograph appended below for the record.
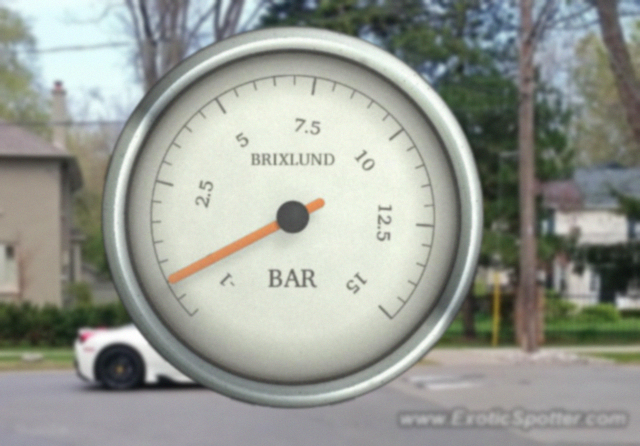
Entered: 0 bar
